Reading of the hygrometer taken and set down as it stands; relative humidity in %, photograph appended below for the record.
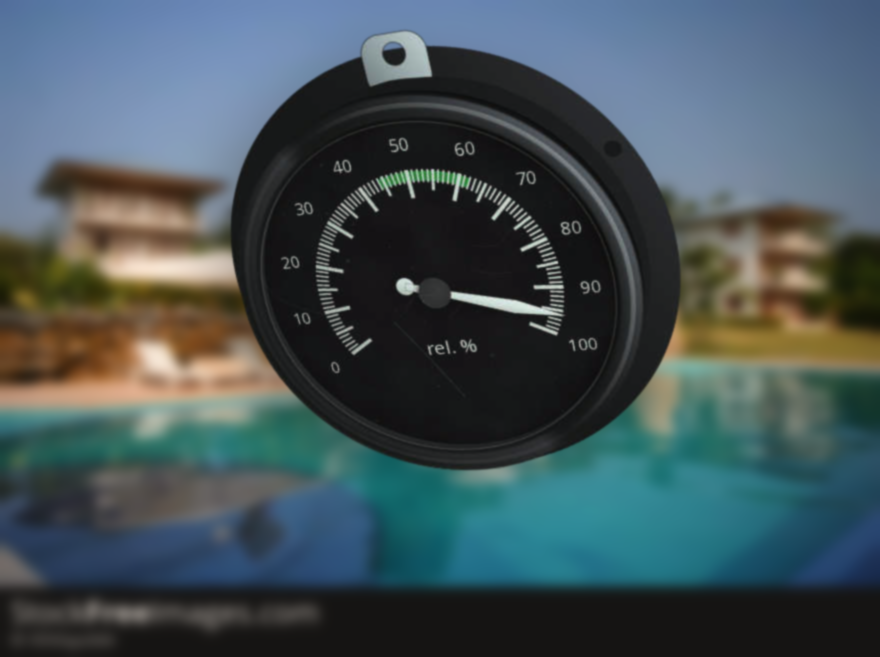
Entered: 95 %
